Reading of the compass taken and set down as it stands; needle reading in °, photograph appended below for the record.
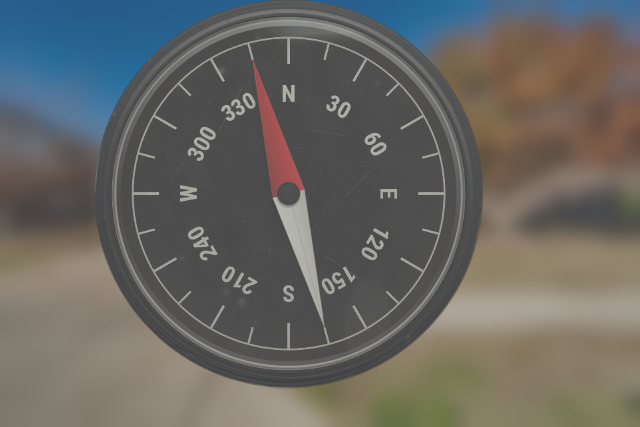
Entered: 345 °
